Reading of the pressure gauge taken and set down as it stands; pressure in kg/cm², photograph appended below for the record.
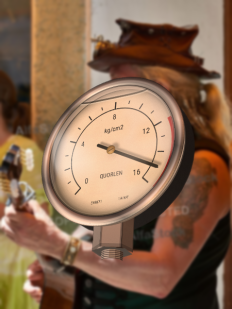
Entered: 15 kg/cm²
